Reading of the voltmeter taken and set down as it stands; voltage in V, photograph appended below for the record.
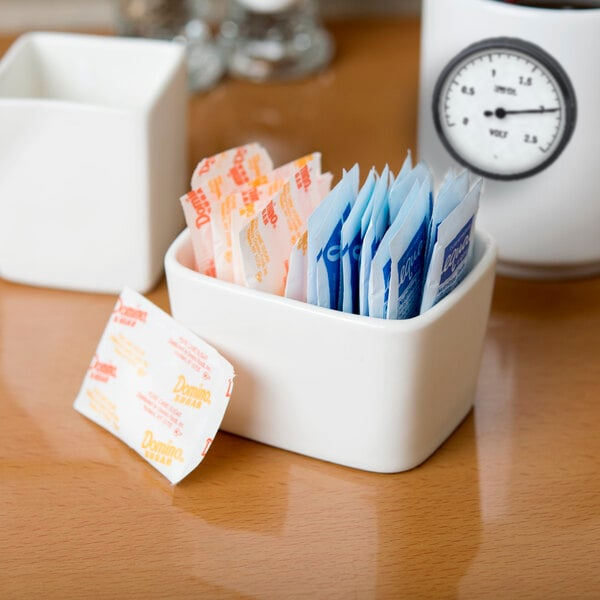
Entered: 2 V
